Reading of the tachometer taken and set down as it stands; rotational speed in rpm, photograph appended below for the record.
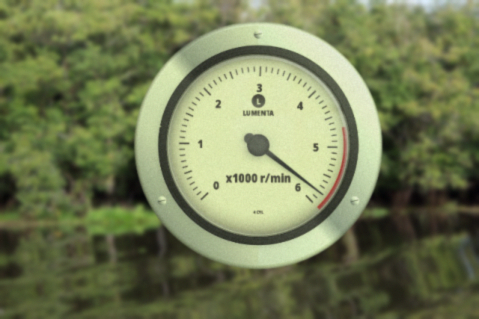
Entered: 5800 rpm
